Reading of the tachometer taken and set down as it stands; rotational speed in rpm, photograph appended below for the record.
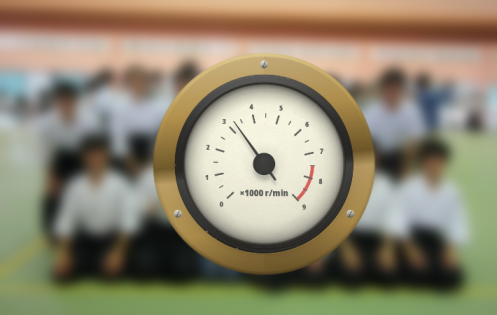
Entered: 3250 rpm
